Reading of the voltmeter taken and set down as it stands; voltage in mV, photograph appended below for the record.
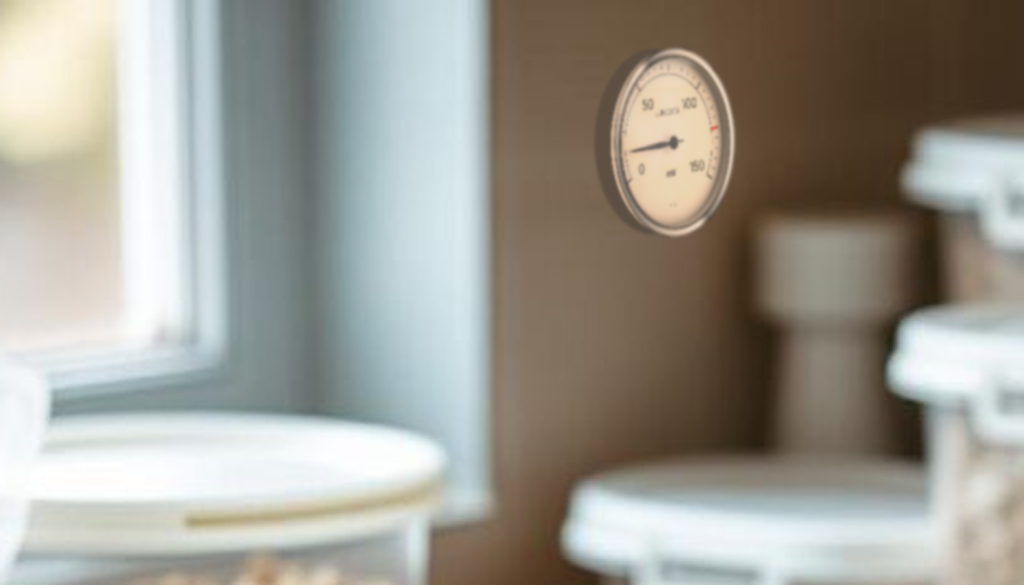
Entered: 15 mV
